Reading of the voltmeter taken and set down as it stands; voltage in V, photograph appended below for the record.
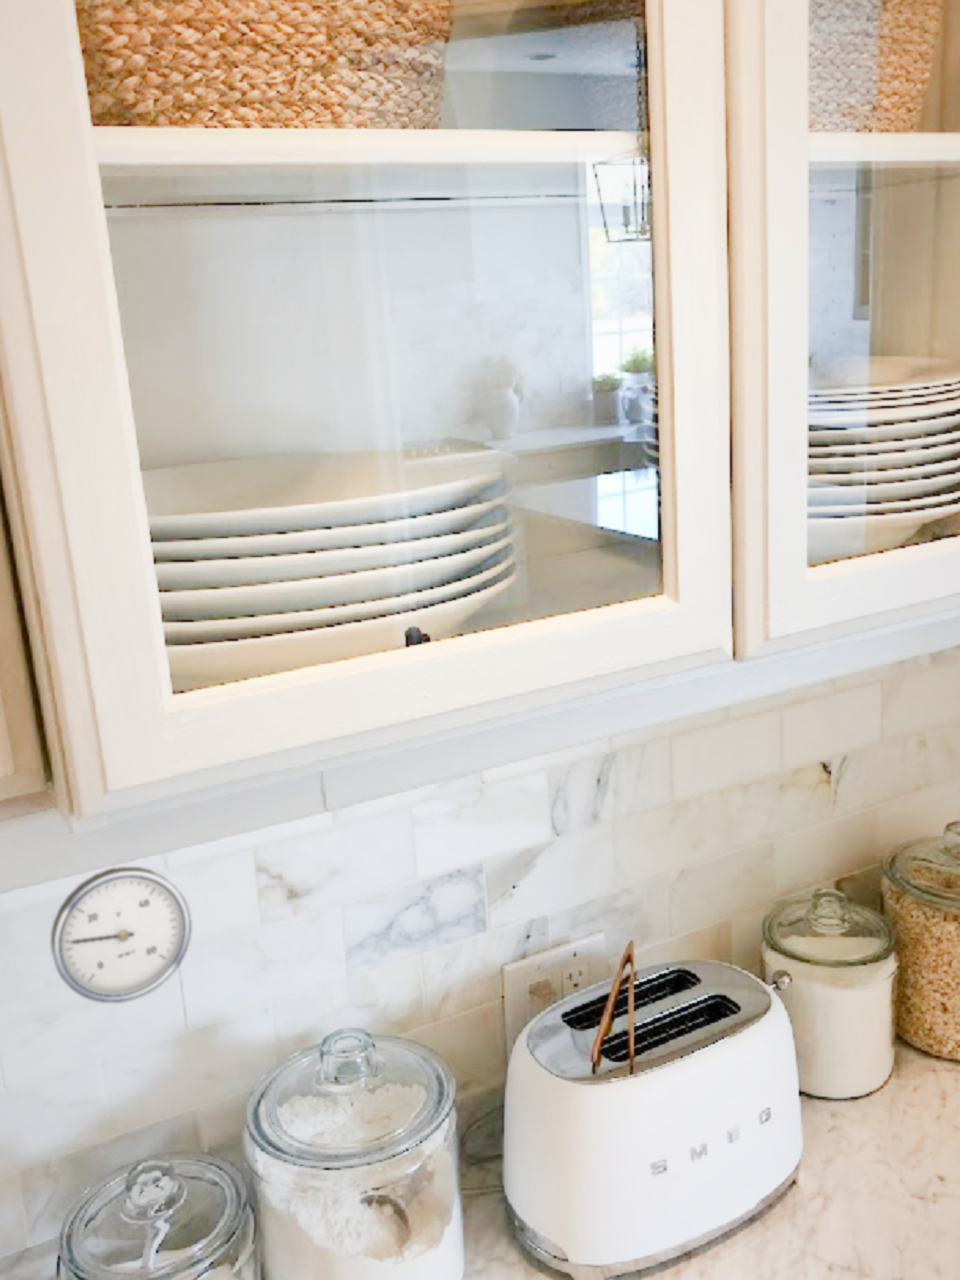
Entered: 12 V
